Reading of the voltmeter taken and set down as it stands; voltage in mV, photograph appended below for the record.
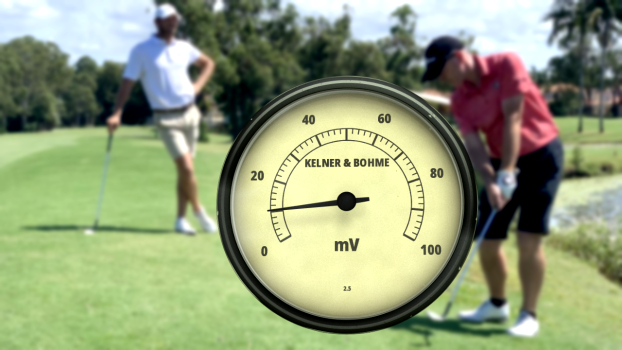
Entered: 10 mV
